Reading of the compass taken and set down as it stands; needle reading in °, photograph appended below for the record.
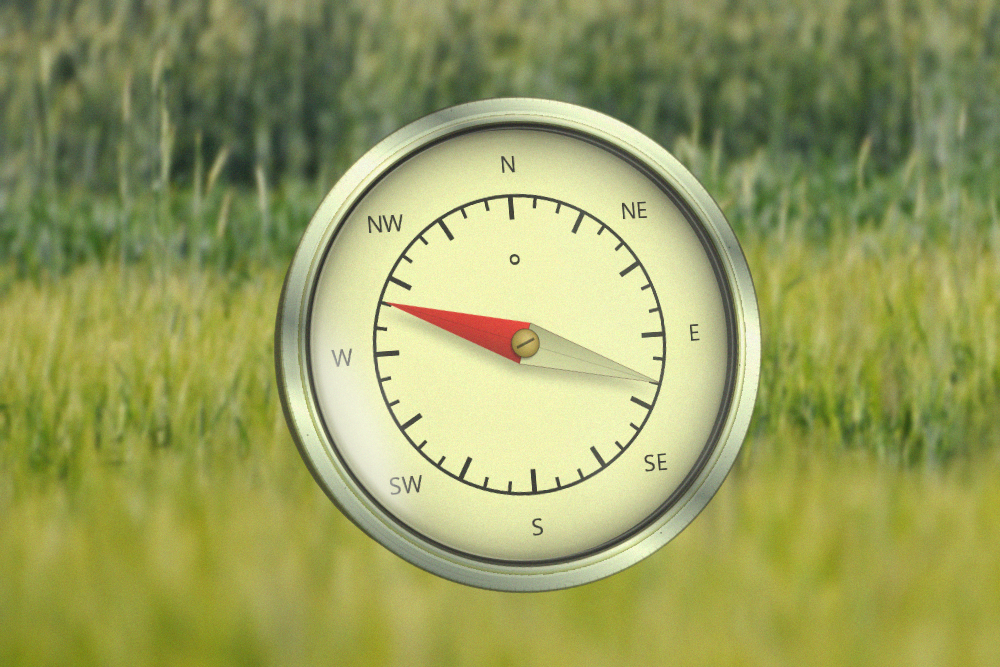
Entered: 290 °
